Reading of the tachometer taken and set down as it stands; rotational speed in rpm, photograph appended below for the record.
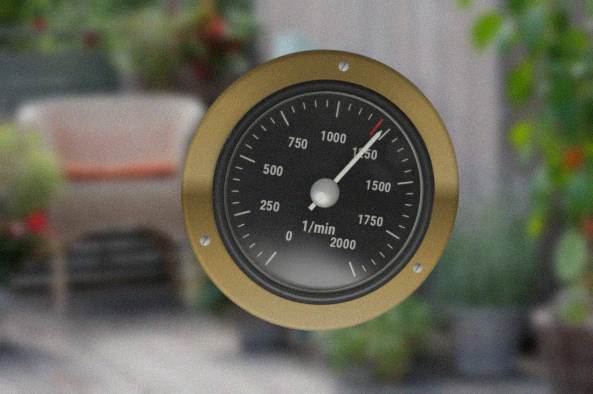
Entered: 1225 rpm
